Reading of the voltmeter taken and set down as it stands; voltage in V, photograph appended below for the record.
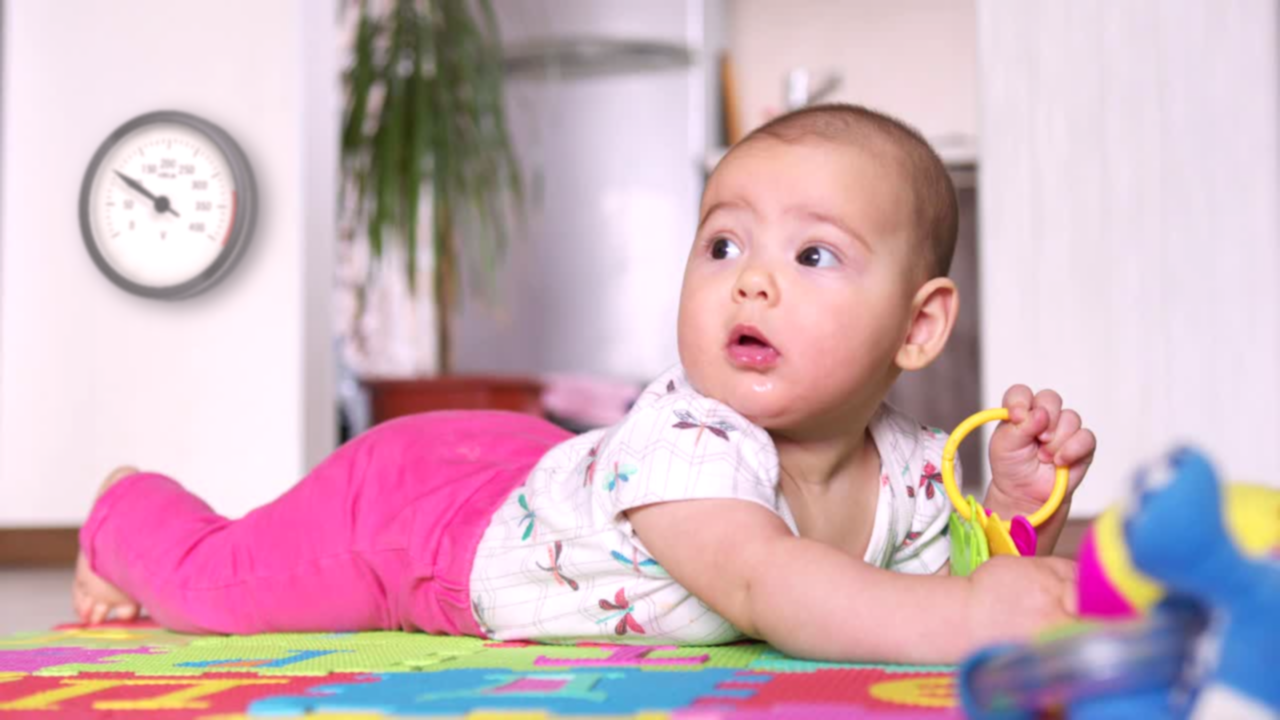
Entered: 100 V
